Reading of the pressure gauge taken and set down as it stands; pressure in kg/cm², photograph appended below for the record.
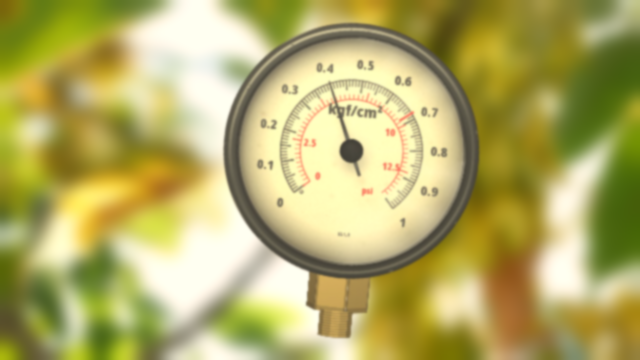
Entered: 0.4 kg/cm²
